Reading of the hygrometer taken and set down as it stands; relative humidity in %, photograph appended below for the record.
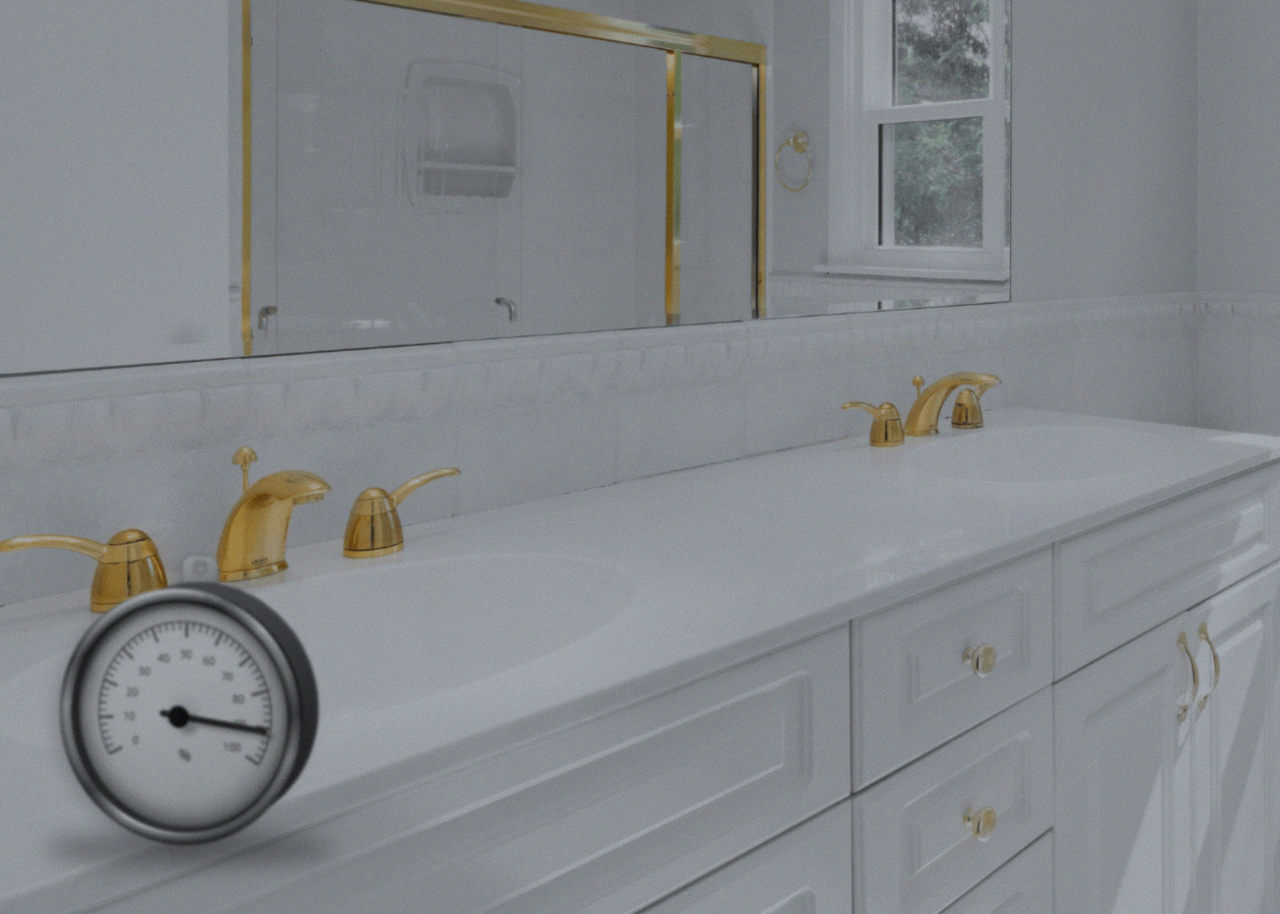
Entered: 90 %
